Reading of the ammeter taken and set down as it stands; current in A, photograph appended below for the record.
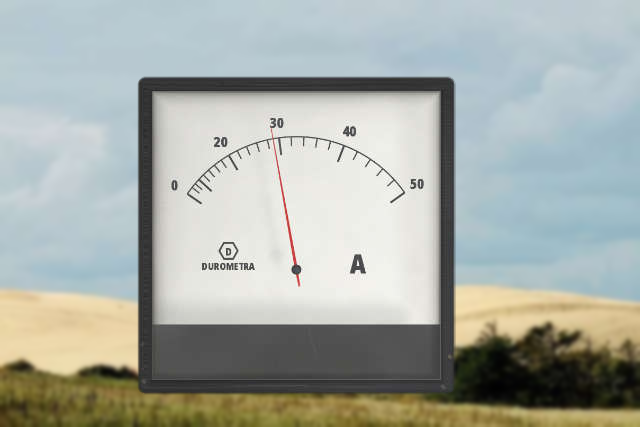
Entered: 29 A
